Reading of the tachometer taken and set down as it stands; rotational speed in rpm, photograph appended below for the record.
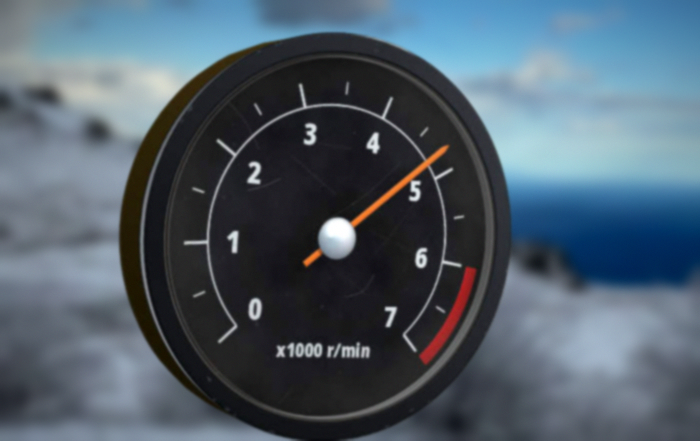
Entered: 4750 rpm
